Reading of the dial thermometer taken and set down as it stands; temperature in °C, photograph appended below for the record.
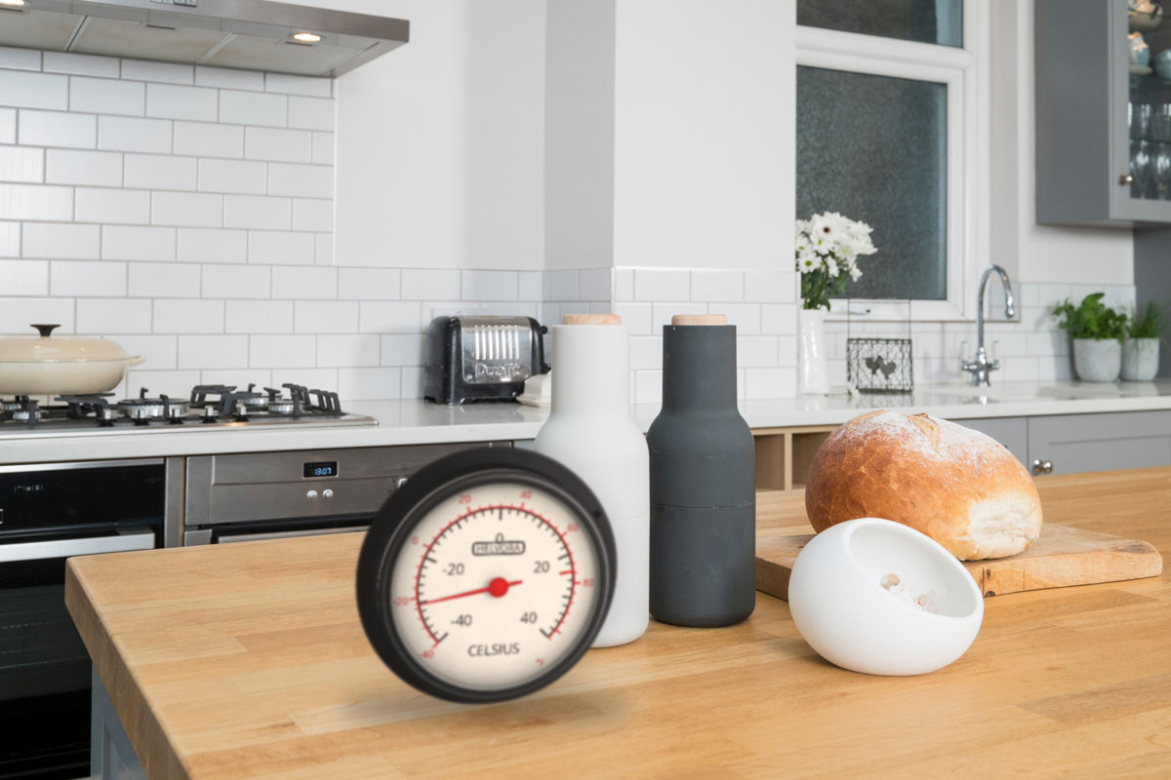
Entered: -30 °C
